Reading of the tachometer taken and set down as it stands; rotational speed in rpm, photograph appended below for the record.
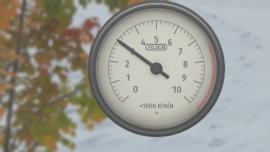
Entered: 3000 rpm
